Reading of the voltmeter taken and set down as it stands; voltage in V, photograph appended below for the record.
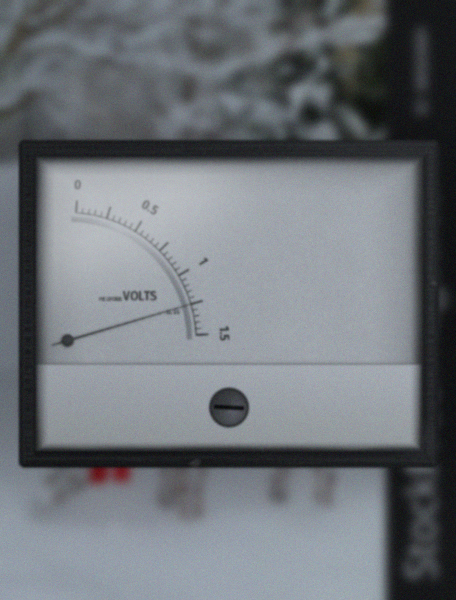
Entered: 1.25 V
